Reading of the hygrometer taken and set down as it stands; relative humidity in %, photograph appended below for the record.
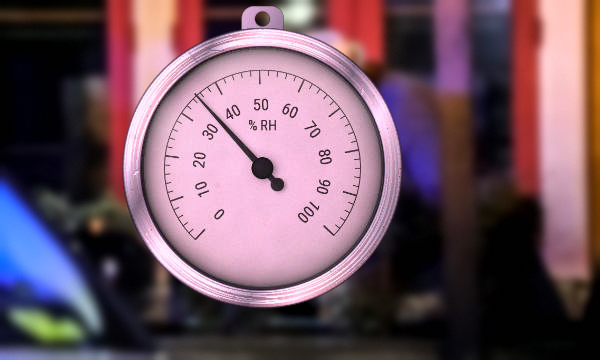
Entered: 35 %
